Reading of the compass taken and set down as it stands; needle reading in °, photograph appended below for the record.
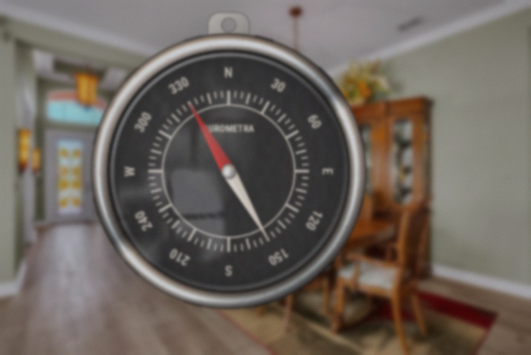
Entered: 330 °
